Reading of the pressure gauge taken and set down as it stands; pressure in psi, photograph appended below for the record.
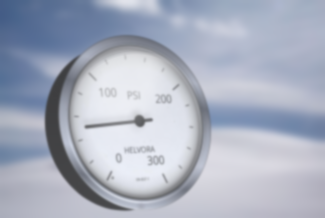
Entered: 50 psi
